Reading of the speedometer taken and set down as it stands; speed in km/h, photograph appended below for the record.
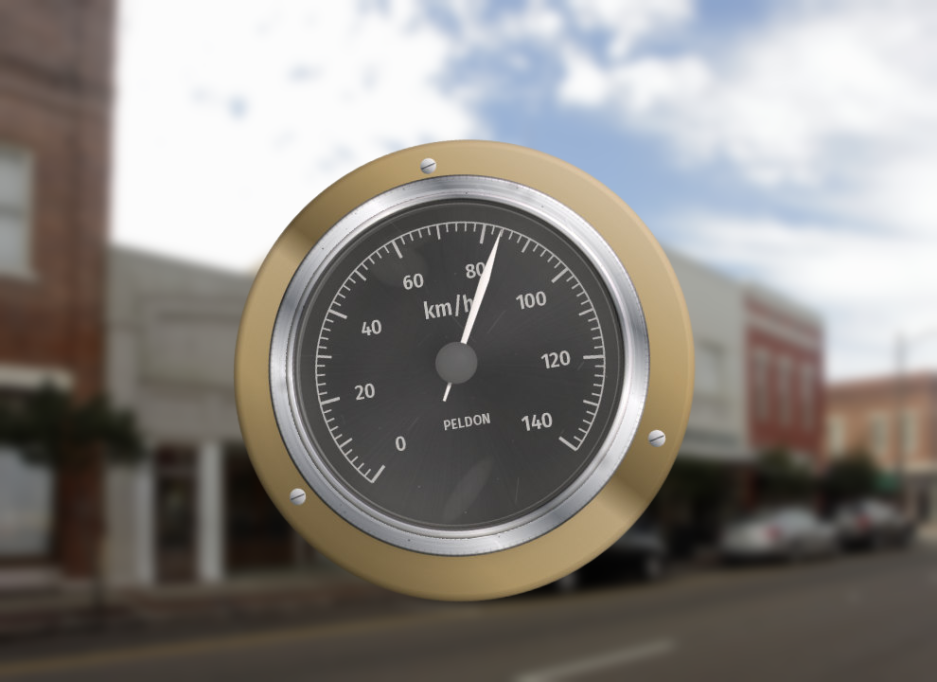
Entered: 84 km/h
